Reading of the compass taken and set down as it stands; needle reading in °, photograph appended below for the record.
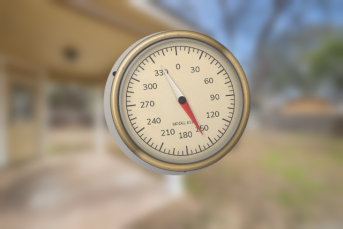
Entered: 155 °
